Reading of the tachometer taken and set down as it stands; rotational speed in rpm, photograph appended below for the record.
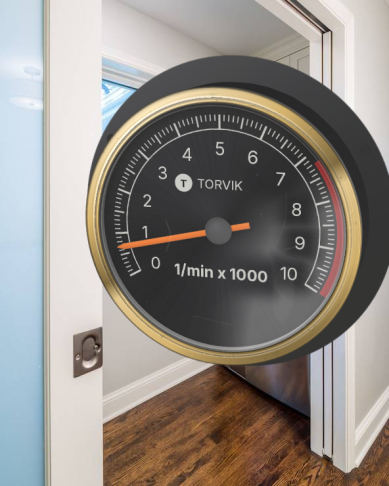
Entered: 700 rpm
